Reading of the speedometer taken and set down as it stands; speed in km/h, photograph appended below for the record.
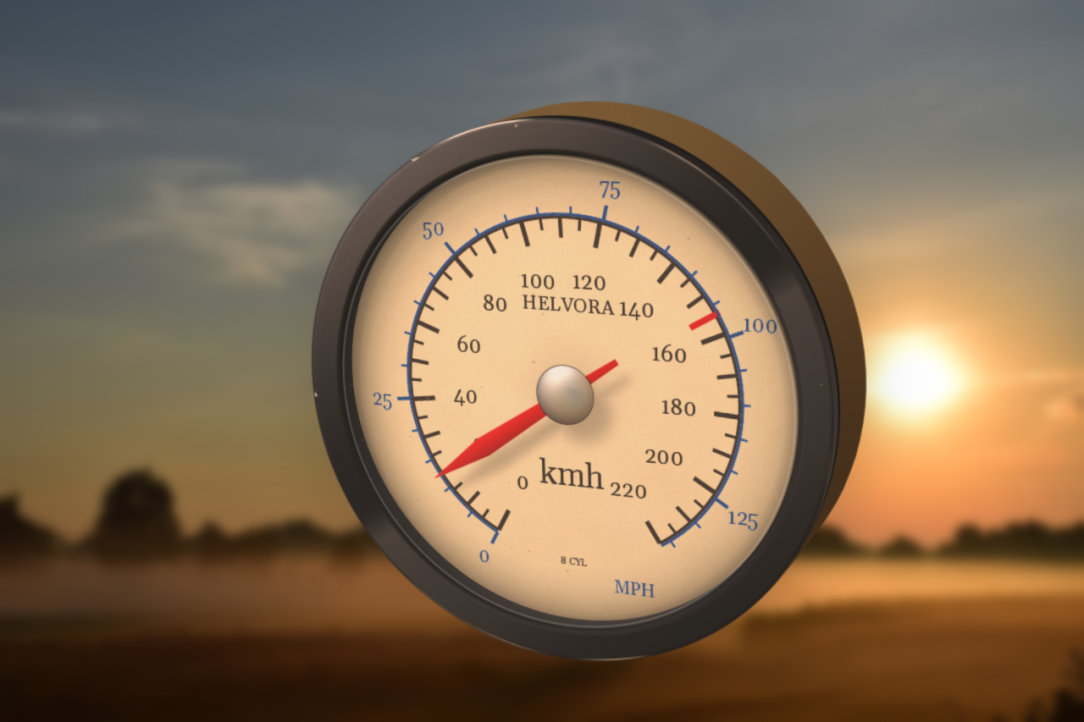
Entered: 20 km/h
